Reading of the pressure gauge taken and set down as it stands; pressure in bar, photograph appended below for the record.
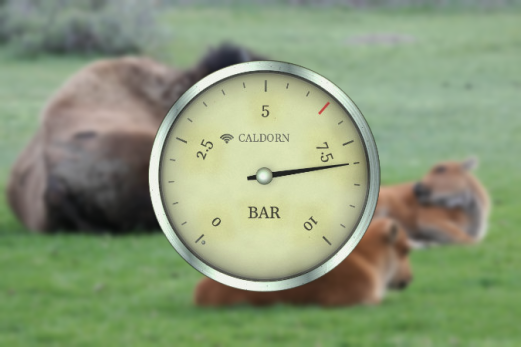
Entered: 8 bar
